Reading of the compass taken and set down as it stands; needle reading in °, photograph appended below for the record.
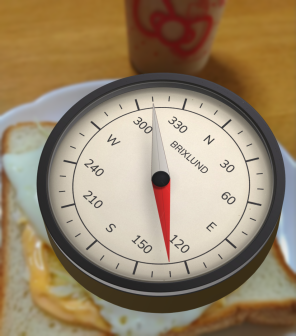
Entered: 130 °
